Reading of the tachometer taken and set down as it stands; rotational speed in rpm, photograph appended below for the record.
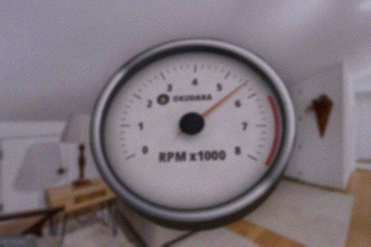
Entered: 5600 rpm
